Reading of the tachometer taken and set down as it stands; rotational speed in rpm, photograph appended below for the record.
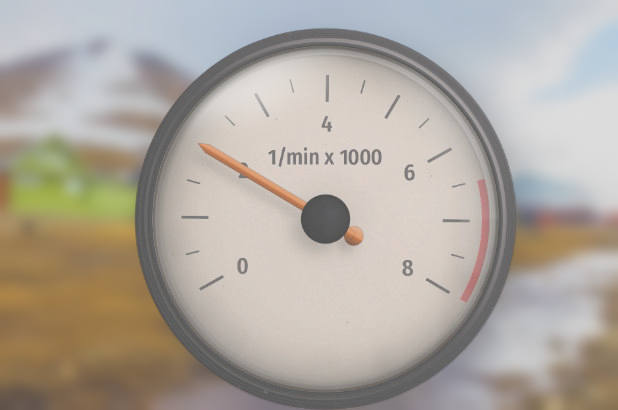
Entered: 2000 rpm
